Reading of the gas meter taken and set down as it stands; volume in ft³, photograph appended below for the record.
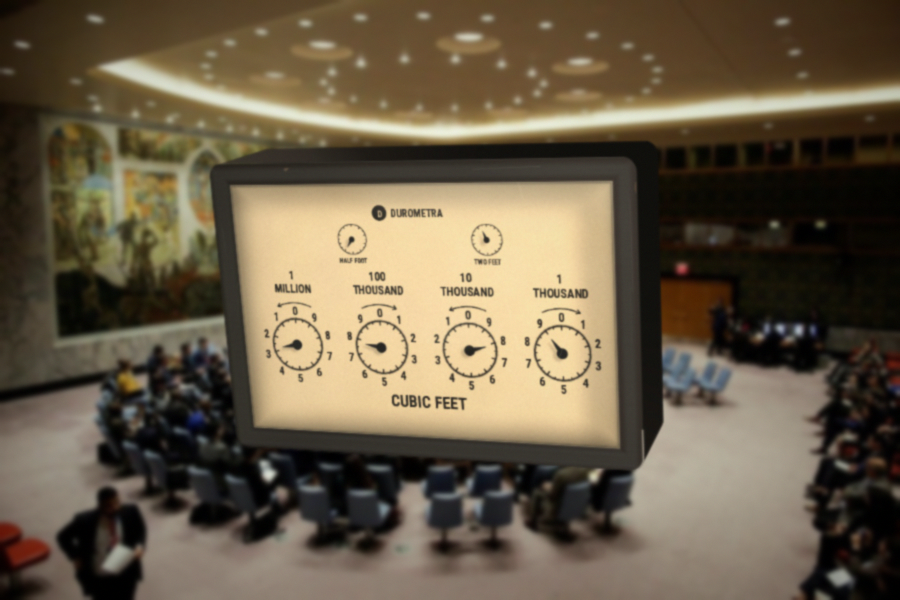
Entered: 277900 ft³
